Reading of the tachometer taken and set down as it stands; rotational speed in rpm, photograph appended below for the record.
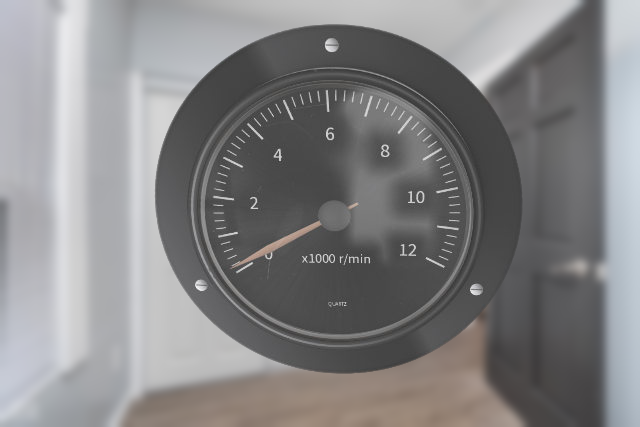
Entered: 200 rpm
